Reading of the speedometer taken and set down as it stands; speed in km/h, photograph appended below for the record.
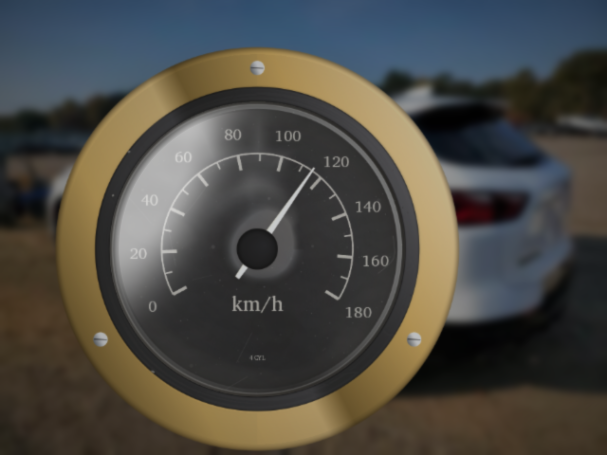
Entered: 115 km/h
